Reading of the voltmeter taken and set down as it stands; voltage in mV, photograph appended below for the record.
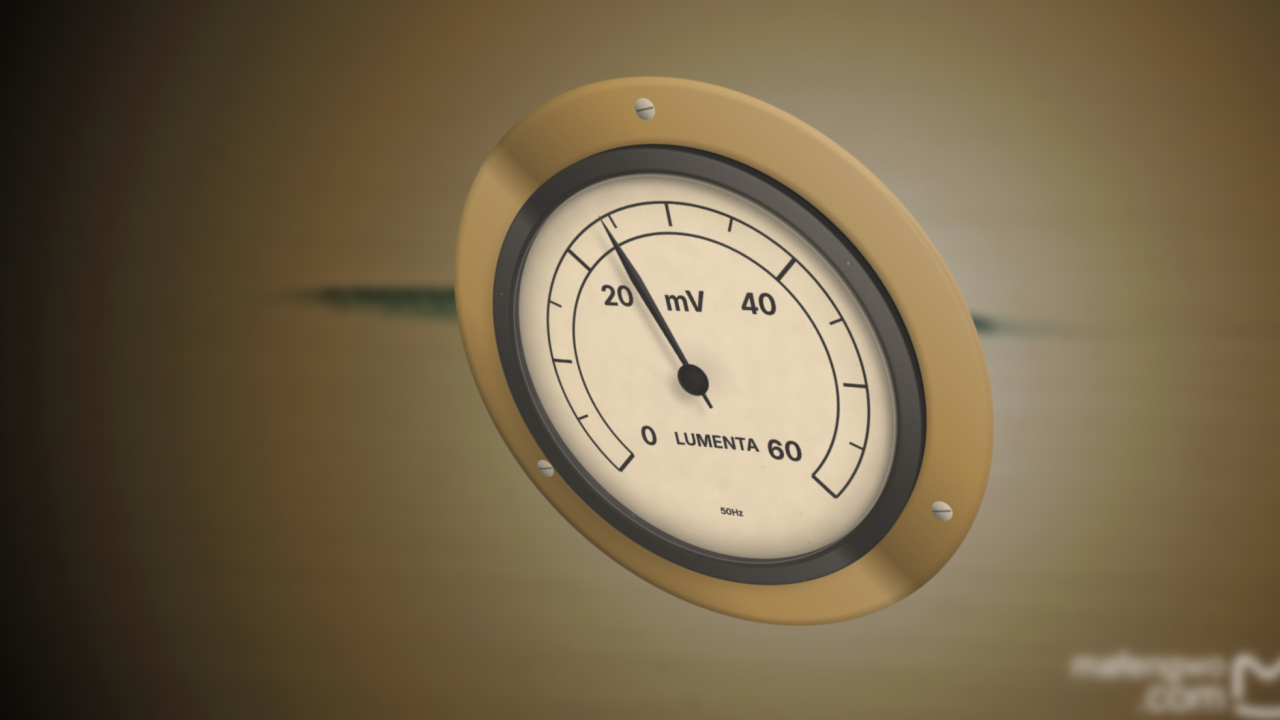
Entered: 25 mV
